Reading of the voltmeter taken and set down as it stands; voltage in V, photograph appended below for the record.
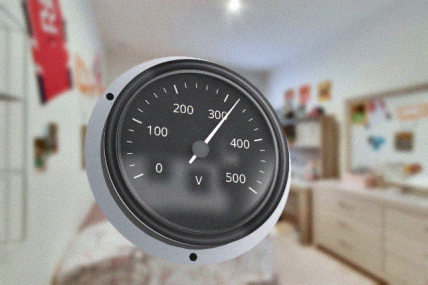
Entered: 320 V
